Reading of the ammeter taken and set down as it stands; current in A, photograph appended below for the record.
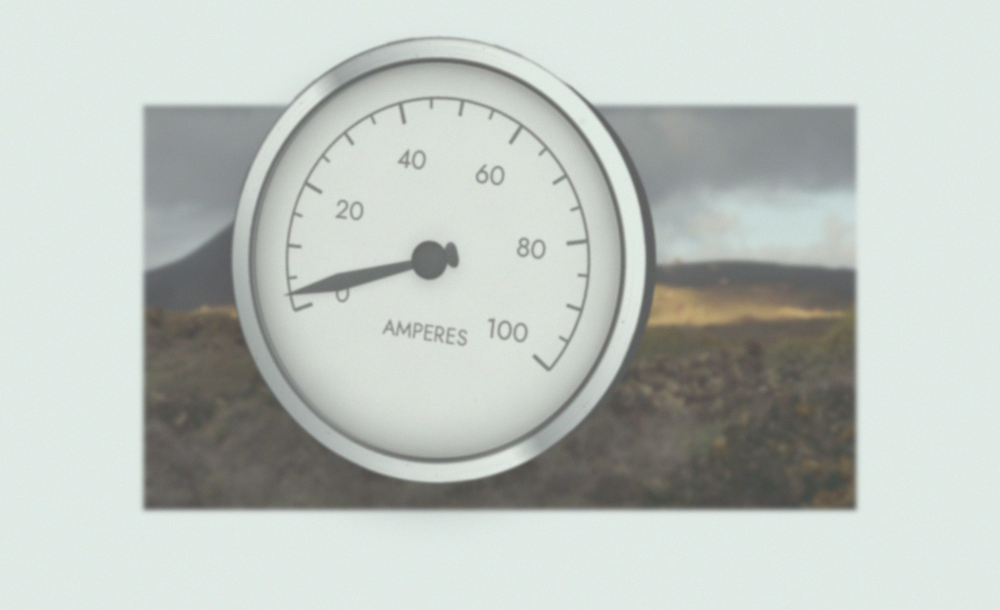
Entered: 2.5 A
